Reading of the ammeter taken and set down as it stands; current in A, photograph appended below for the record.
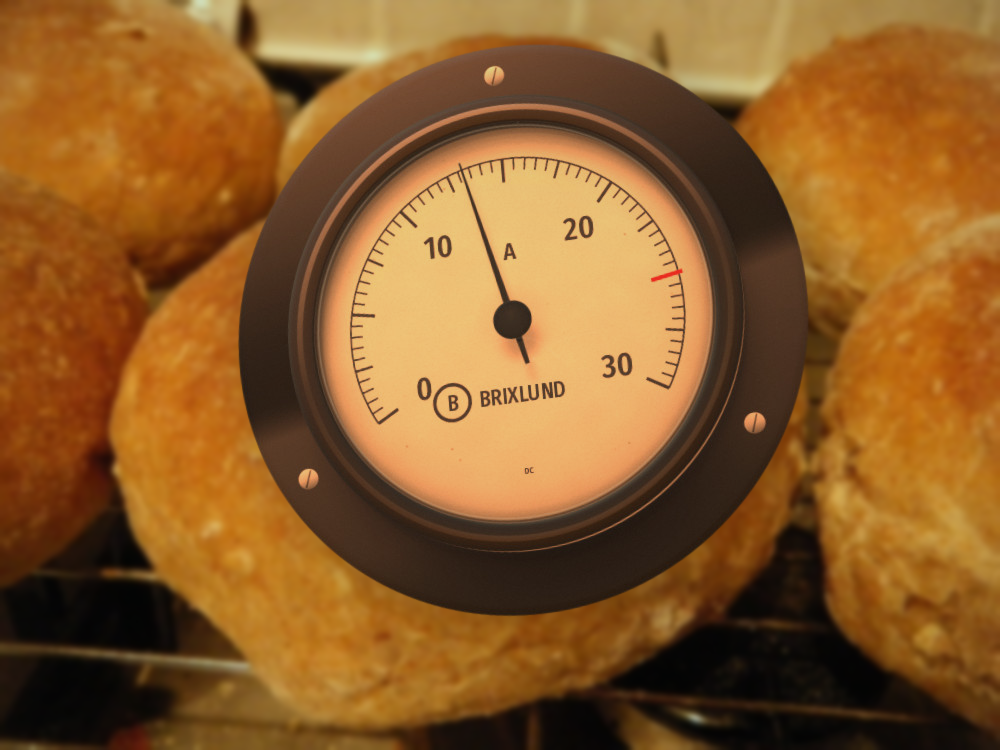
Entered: 13.25 A
